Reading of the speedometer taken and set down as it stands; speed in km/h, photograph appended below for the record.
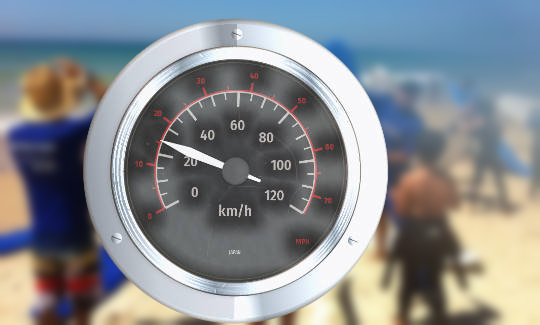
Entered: 25 km/h
